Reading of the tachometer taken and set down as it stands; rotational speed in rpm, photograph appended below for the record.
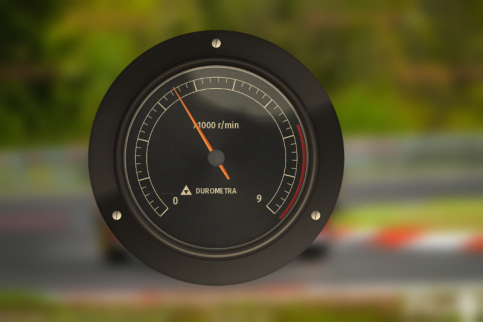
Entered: 3500 rpm
